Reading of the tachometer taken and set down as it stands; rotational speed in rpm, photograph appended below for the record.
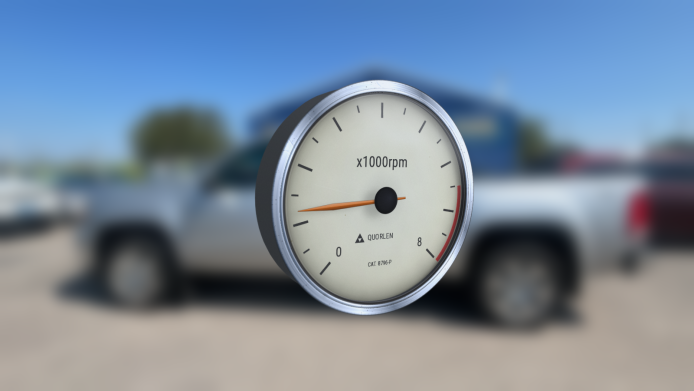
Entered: 1250 rpm
